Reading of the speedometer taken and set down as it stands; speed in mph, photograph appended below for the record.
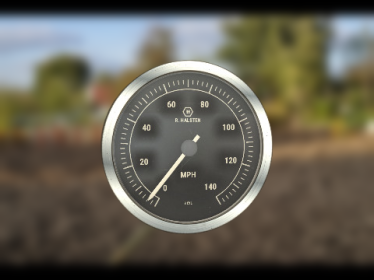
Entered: 4 mph
